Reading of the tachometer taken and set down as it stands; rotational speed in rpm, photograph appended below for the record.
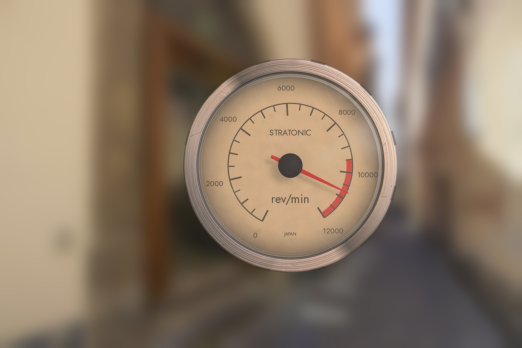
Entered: 10750 rpm
